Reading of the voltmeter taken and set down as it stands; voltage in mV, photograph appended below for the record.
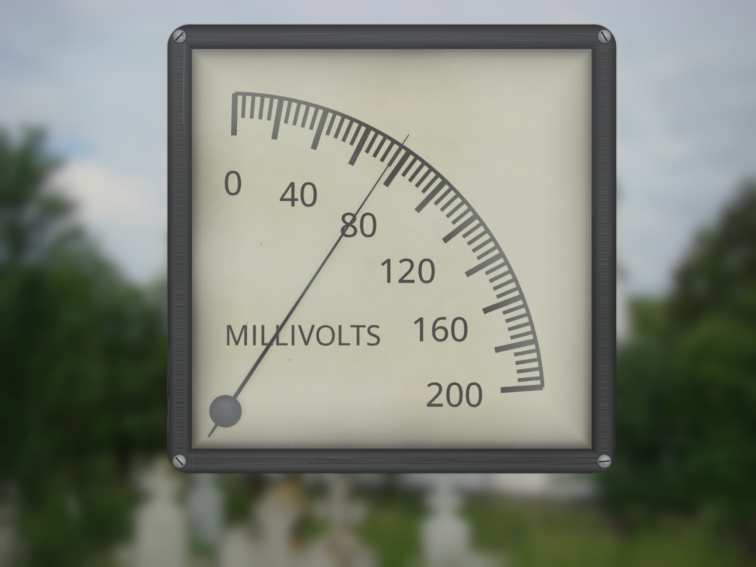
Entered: 76 mV
